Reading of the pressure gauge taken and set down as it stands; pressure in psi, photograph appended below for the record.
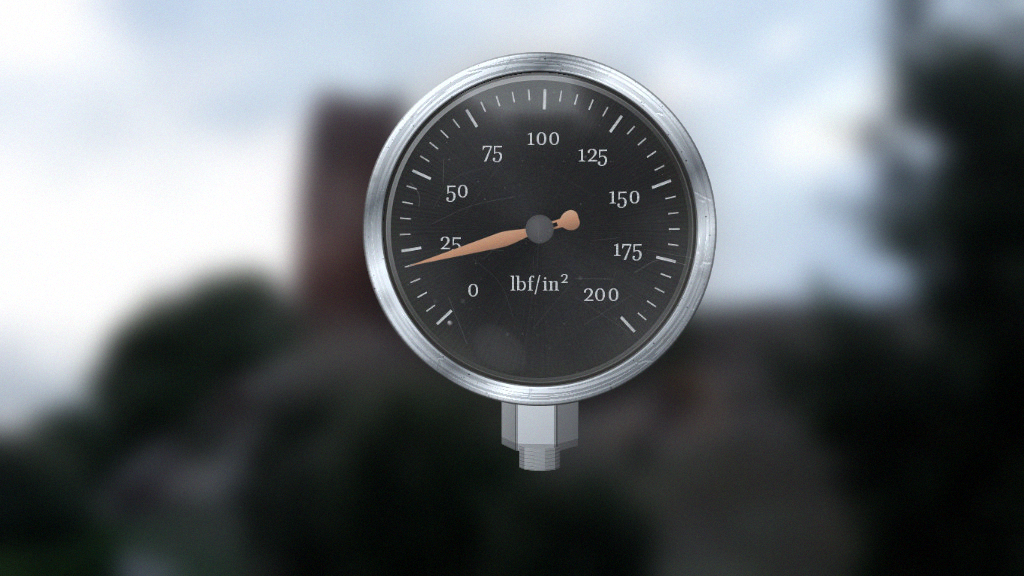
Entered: 20 psi
